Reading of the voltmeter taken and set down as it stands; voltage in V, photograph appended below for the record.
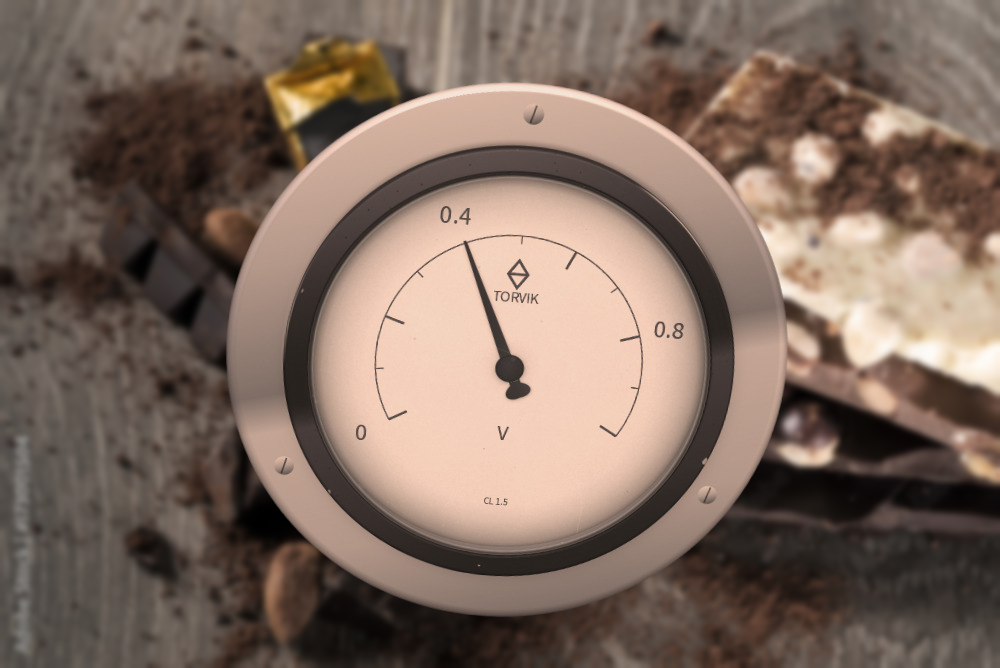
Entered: 0.4 V
